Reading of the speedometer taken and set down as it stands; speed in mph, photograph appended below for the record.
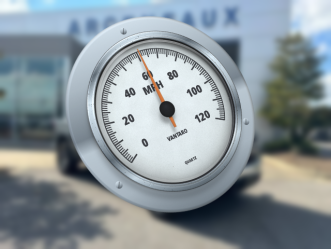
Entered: 60 mph
